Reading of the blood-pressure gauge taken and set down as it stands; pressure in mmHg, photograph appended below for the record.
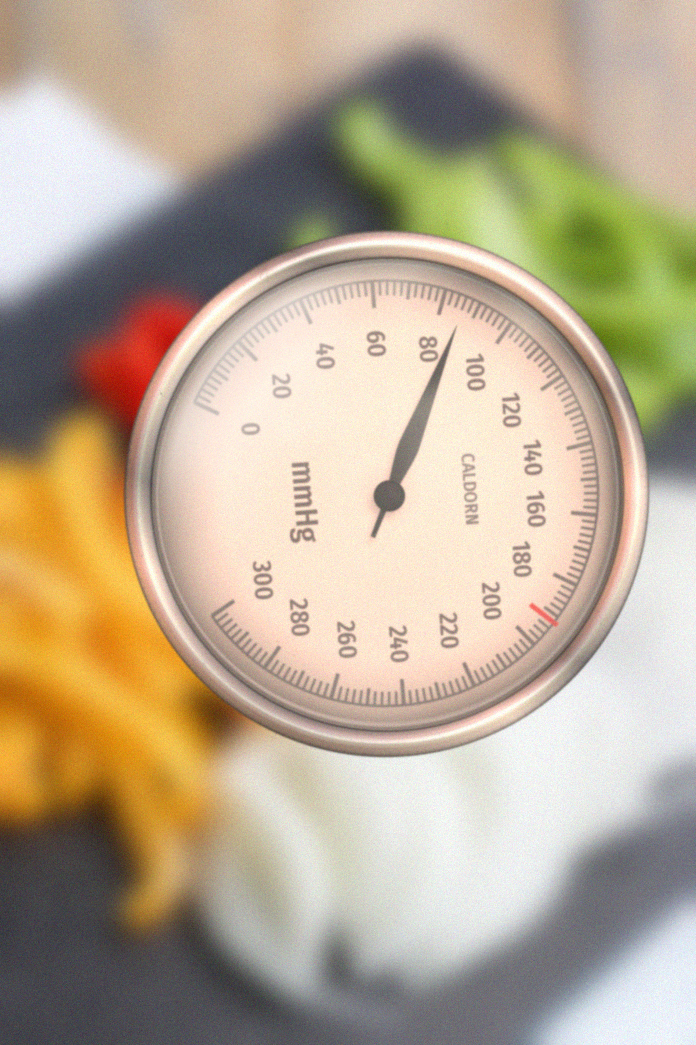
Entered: 86 mmHg
